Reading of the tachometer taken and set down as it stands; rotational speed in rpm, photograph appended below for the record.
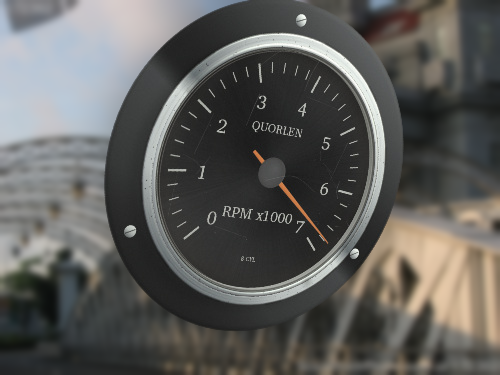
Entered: 6800 rpm
